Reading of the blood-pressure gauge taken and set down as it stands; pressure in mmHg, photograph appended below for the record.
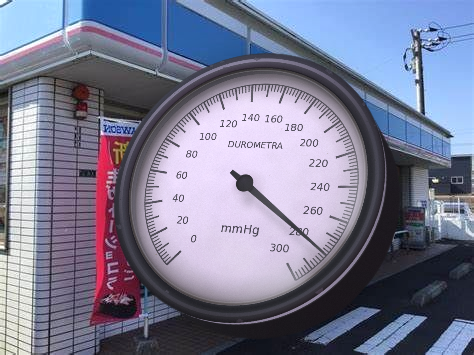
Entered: 280 mmHg
